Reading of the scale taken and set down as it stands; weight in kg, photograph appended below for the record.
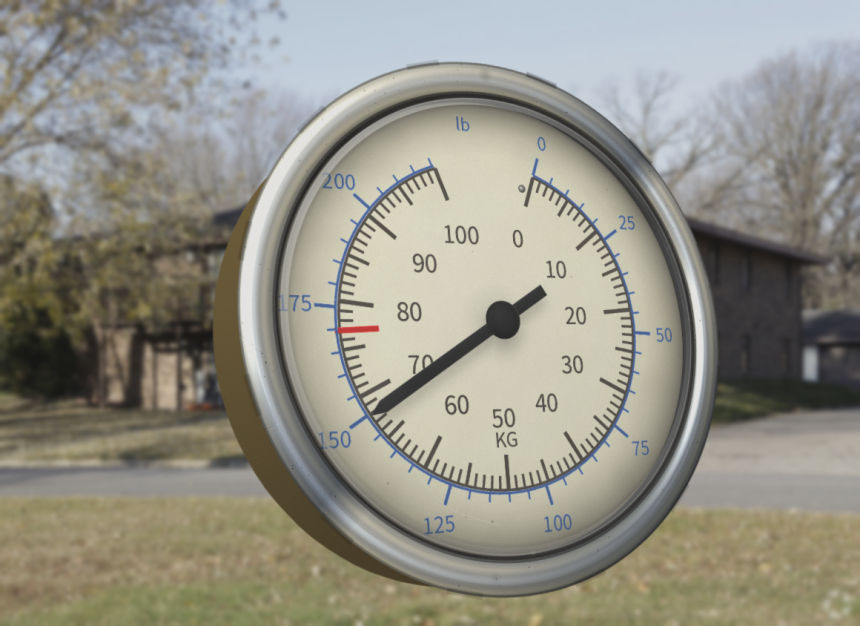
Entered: 68 kg
